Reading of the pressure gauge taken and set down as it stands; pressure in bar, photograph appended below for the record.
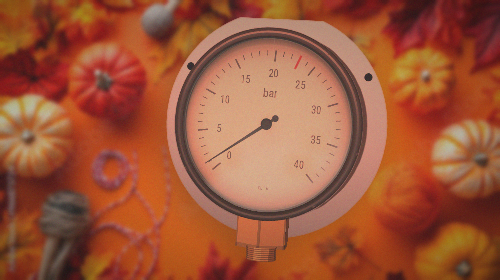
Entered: 1 bar
